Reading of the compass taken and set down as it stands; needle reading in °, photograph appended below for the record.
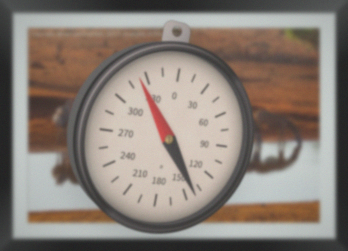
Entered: 322.5 °
